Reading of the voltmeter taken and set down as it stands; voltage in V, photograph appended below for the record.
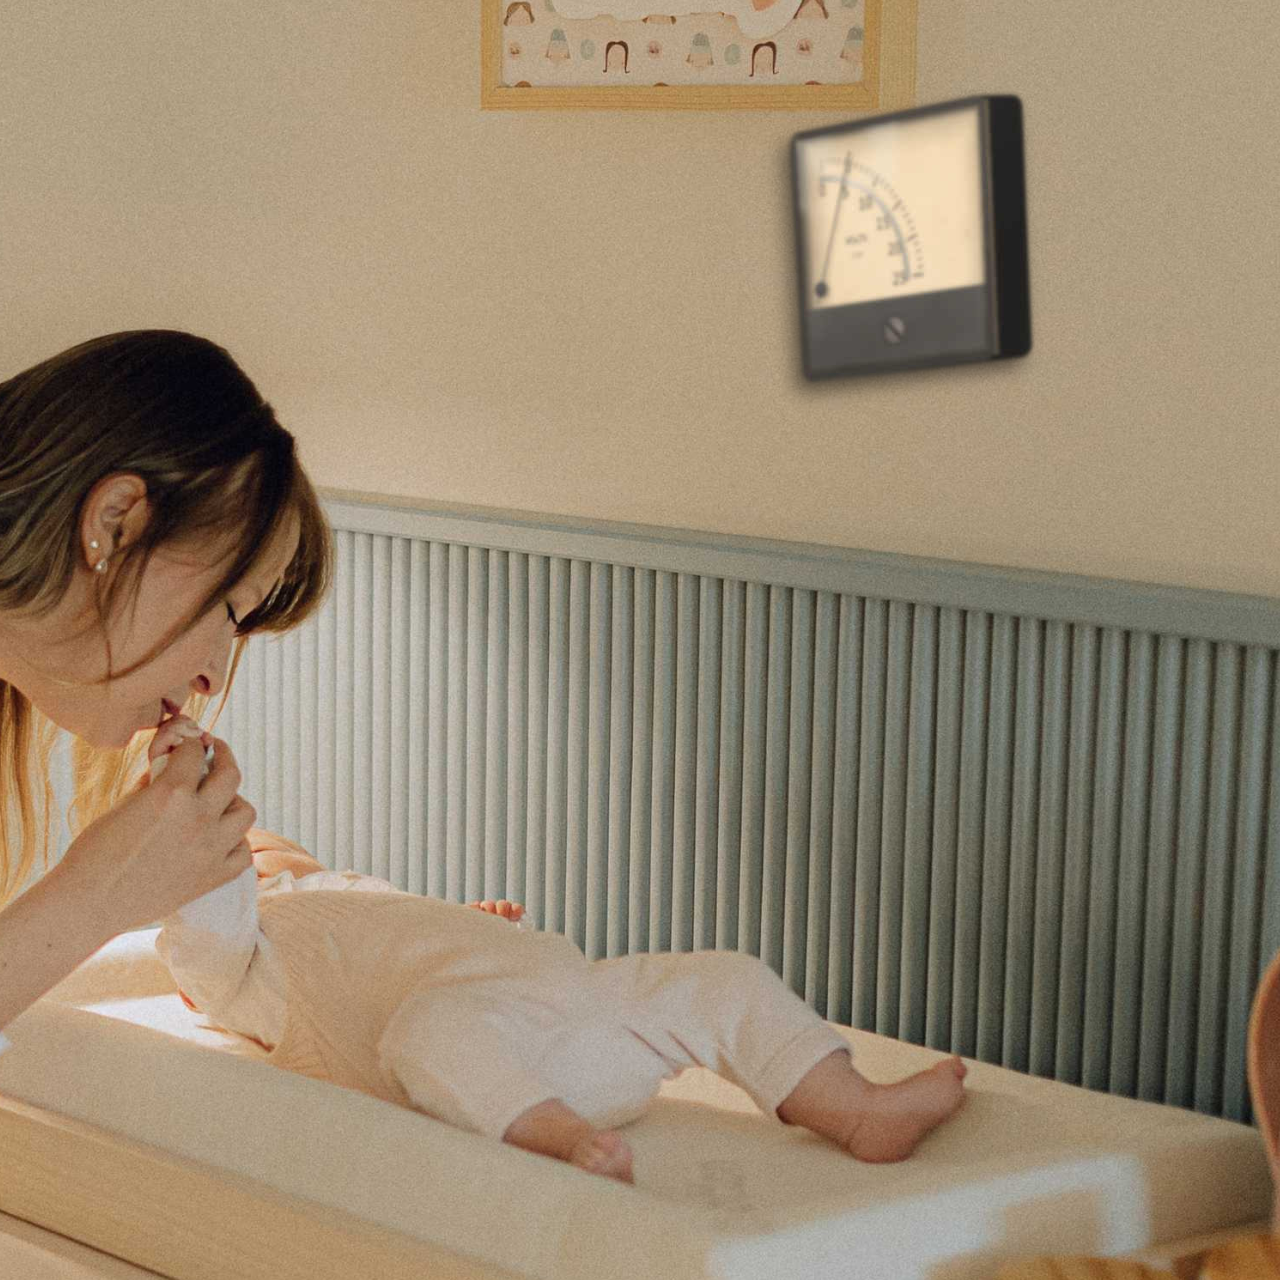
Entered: 5 V
